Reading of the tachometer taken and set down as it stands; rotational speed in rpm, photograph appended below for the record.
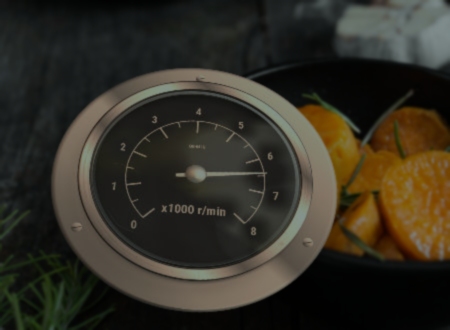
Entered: 6500 rpm
